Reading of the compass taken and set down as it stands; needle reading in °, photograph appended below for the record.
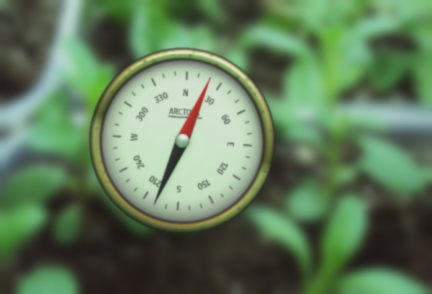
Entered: 20 °
